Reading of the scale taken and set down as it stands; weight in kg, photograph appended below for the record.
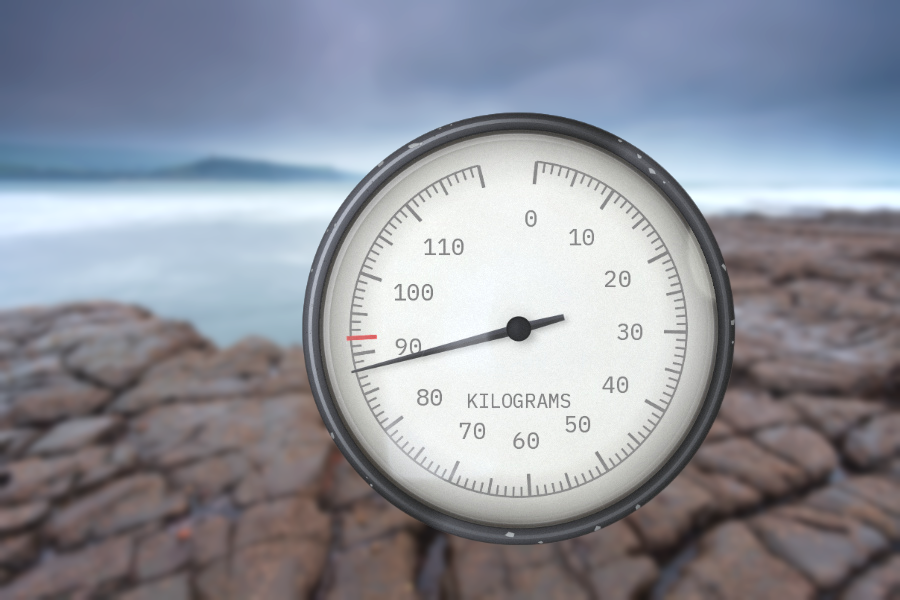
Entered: 88 kg
